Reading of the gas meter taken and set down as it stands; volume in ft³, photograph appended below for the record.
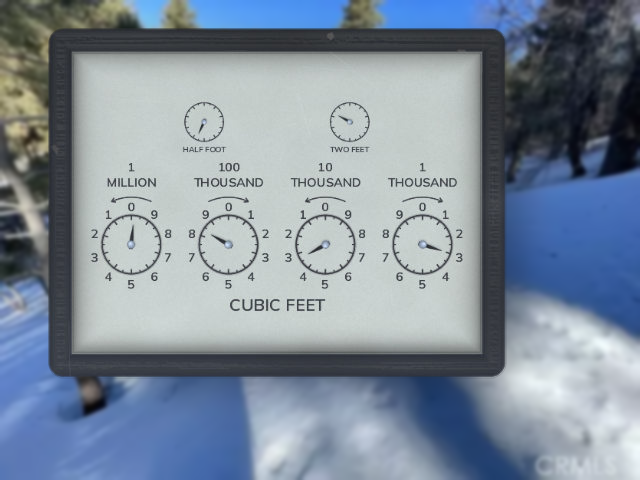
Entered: 983300 ft³
